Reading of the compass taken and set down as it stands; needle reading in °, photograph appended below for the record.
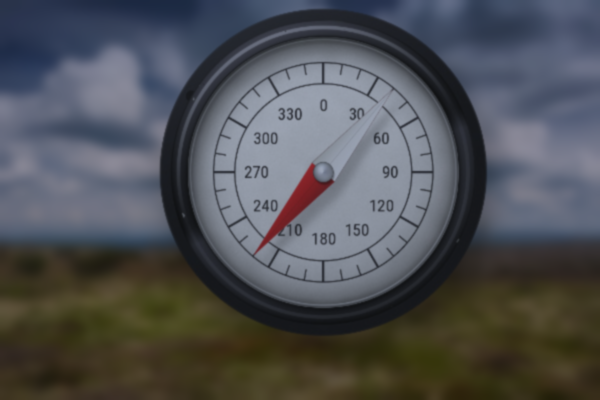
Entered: 220 °
